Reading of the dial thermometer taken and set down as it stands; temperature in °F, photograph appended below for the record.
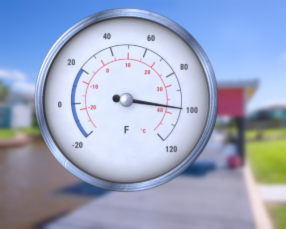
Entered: 100 °F
